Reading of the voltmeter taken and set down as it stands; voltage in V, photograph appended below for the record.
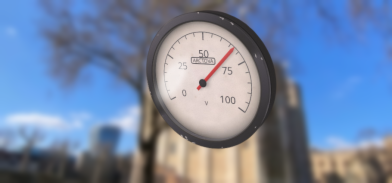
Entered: 67.5 V
